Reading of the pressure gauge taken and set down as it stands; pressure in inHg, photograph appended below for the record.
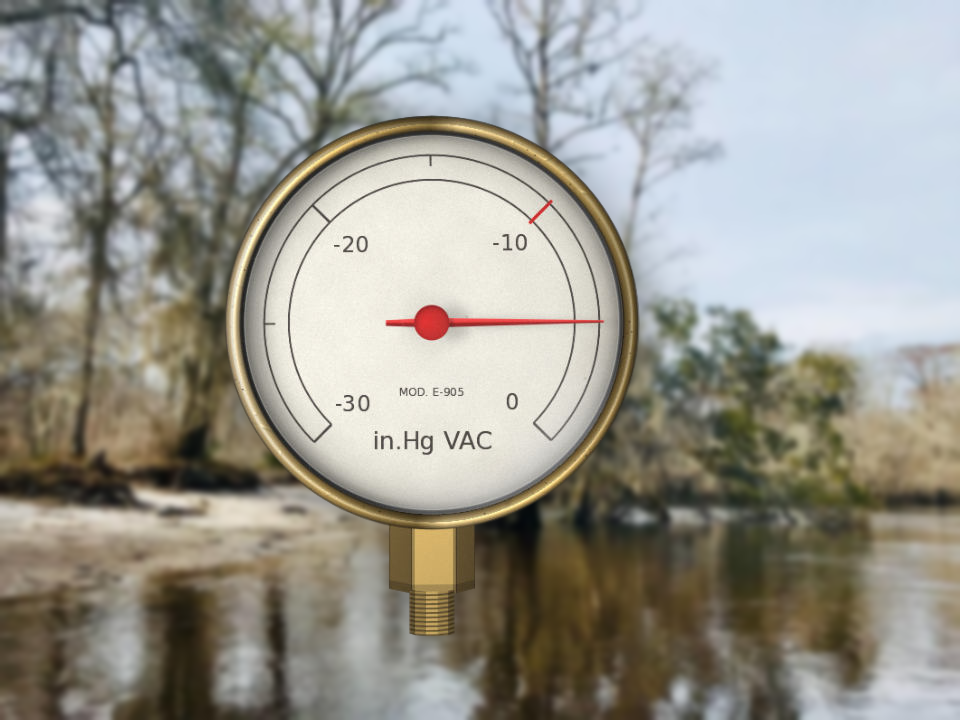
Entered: -5 inHg
